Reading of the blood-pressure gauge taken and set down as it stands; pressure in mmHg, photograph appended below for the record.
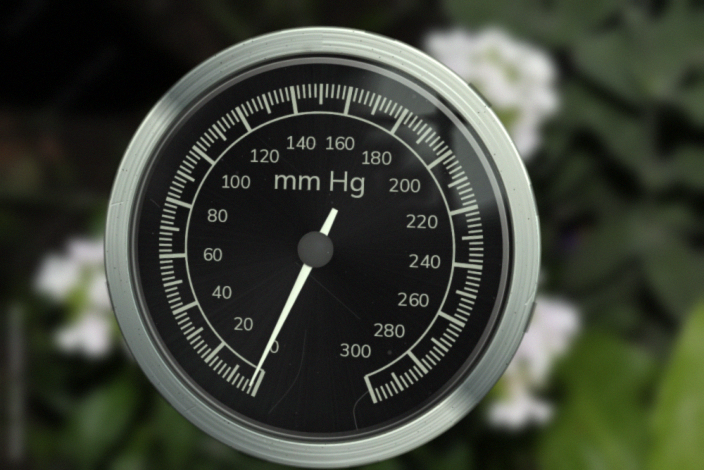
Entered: 2 mmHg
